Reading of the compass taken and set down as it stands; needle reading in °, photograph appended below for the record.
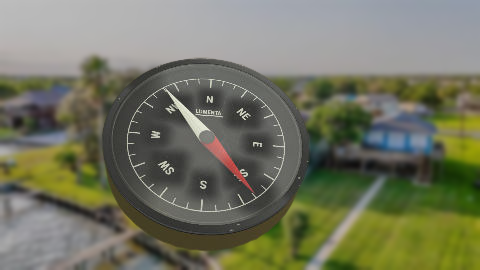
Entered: 140 °
